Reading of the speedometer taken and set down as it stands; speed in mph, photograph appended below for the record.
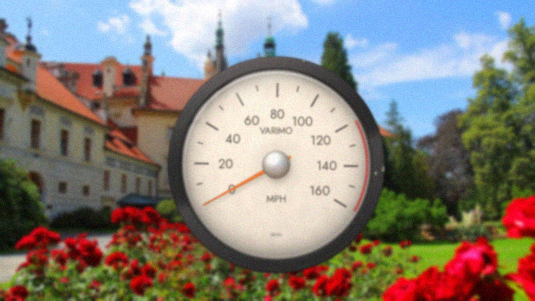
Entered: 0 mph
